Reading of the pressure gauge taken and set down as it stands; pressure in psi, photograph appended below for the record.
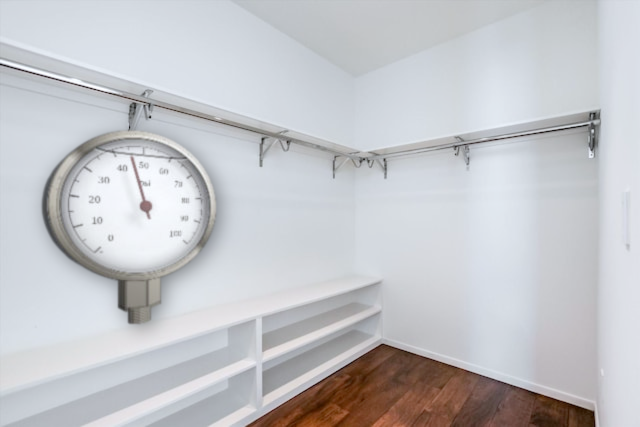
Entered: 45 psi
